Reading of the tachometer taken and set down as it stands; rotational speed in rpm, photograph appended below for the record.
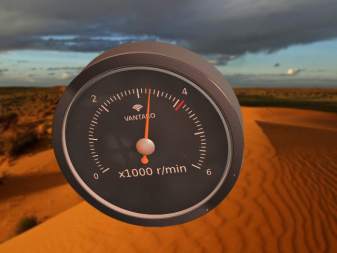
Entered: 3300 rpm
